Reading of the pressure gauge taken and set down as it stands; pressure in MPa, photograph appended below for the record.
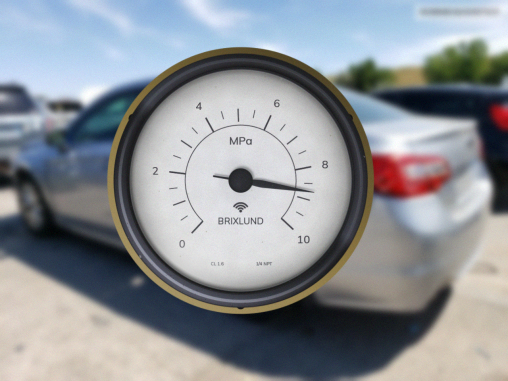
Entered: 8.75 MPa
